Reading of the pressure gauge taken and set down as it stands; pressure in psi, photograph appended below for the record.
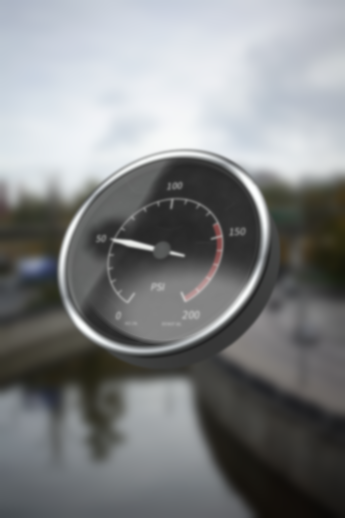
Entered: 50 psi
